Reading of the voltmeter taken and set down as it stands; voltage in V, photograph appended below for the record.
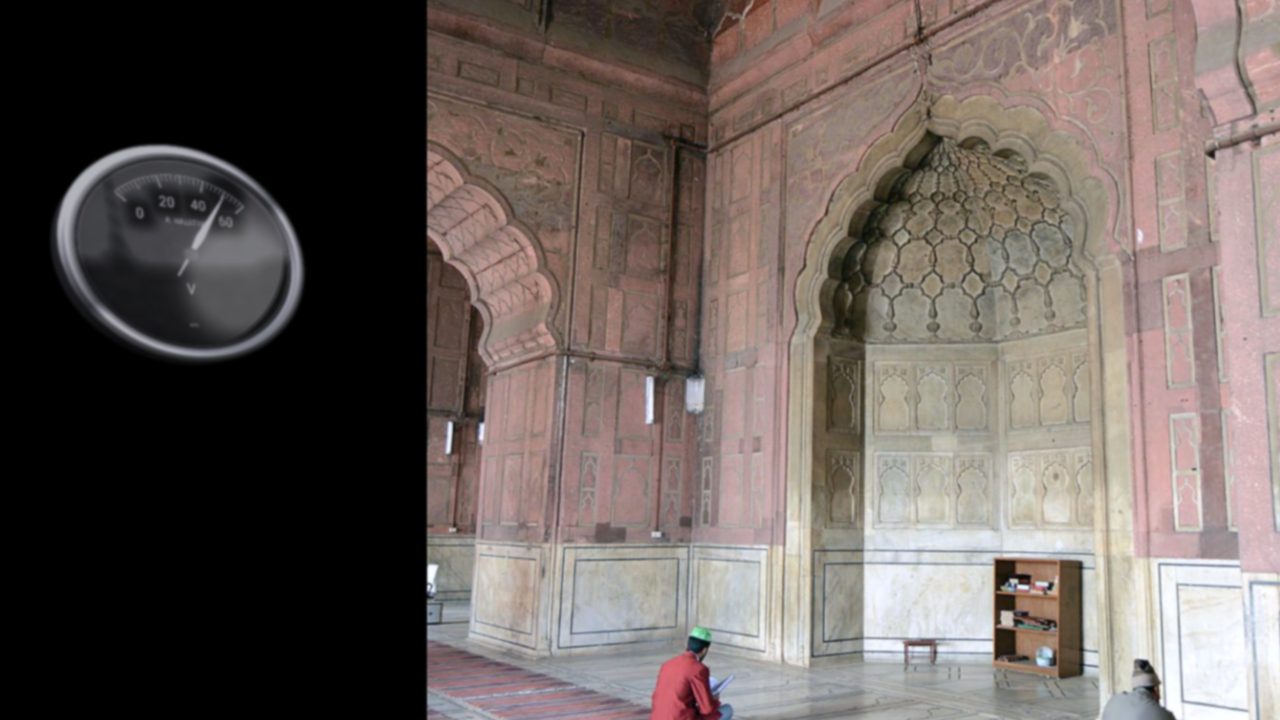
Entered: 50 V
